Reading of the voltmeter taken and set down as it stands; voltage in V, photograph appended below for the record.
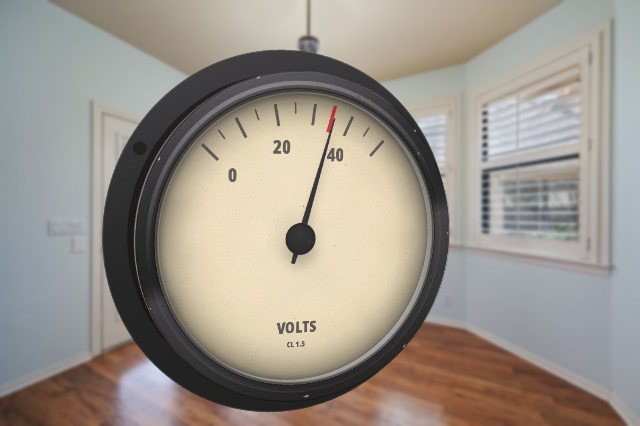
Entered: 35 V
